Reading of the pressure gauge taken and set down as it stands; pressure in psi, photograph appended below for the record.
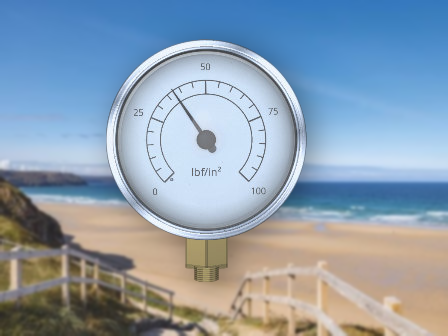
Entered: 37.5 psi
